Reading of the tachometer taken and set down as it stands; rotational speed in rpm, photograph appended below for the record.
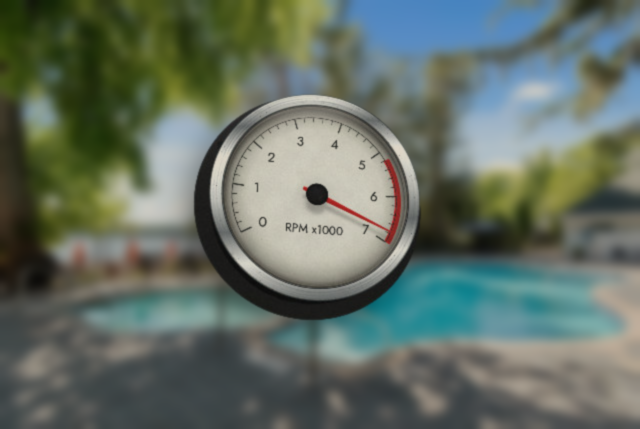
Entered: 6800 rpm
